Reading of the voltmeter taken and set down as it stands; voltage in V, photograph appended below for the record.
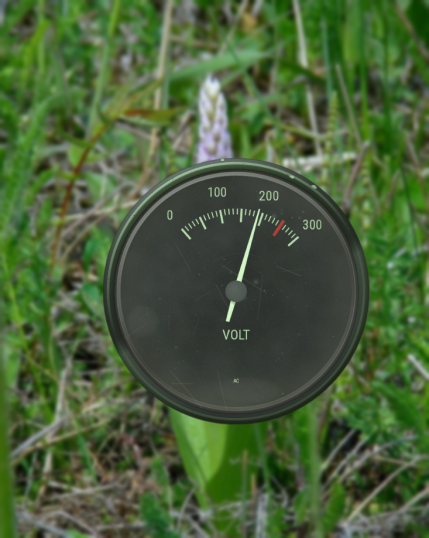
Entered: 190 V
